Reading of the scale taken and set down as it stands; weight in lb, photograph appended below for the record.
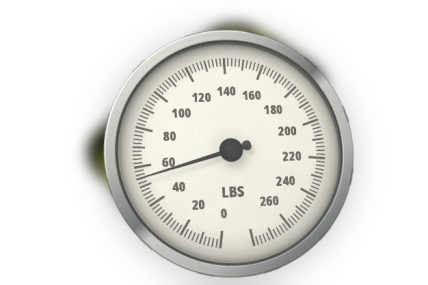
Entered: 54 lb
